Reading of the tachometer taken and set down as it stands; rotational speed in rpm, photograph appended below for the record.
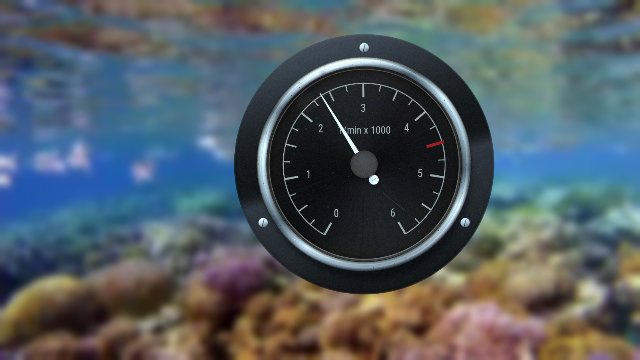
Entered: 2375 rpm
